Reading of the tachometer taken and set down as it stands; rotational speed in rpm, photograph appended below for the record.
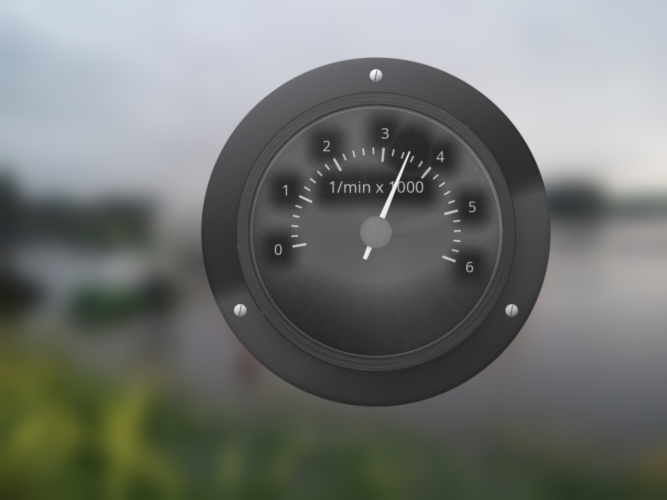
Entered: 3500 rpm
